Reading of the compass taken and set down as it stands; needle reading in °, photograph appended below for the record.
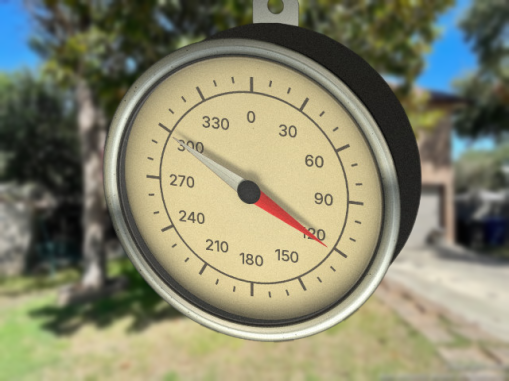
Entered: 120 °
